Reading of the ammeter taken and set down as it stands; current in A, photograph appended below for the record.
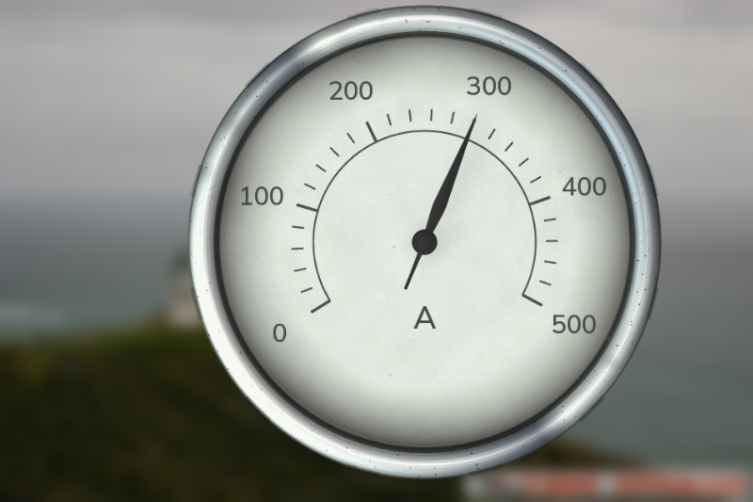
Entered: 300 A
